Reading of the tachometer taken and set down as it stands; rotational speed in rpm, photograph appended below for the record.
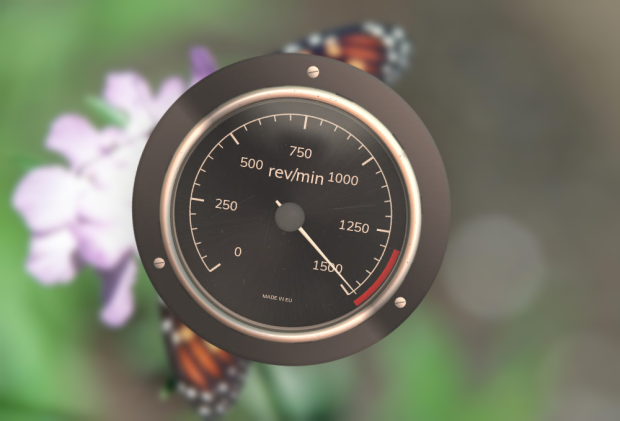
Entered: 1475 rpm
